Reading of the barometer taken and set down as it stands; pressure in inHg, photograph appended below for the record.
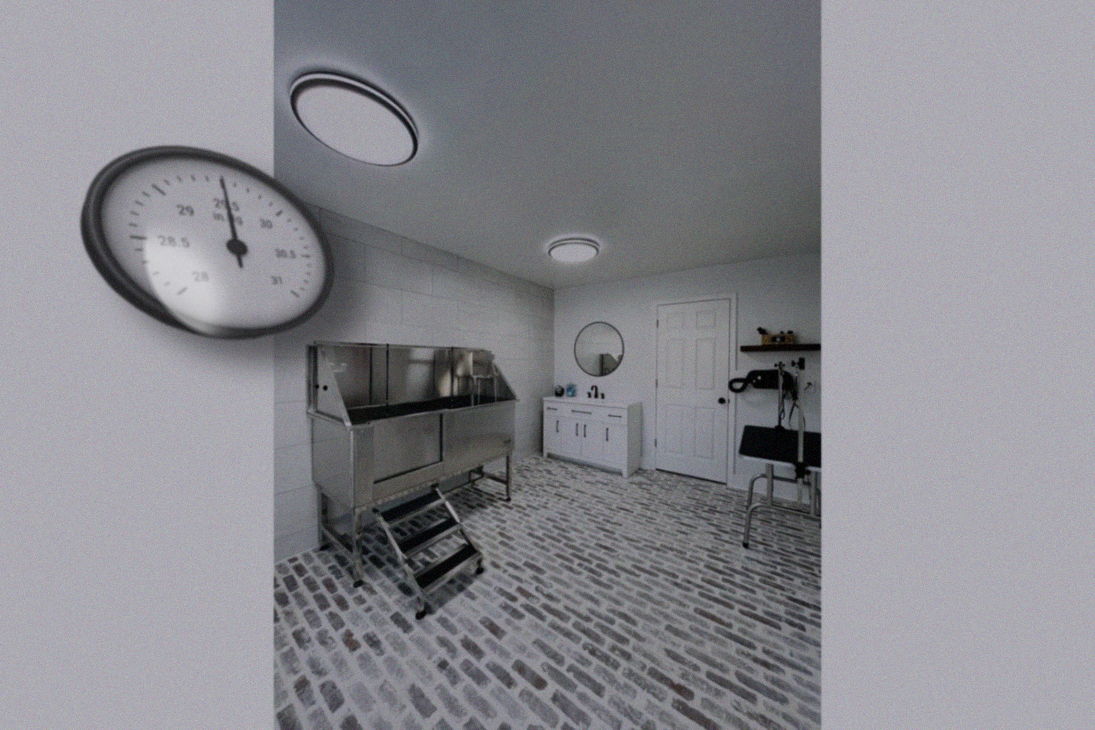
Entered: 29.5 inHg
